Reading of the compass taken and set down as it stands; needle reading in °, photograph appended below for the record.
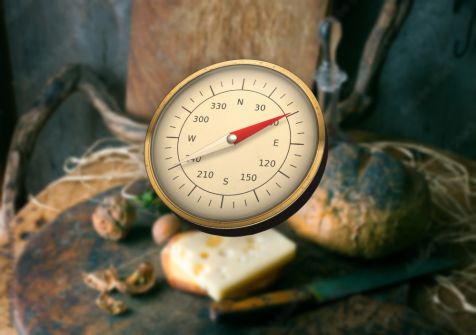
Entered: 60 °
